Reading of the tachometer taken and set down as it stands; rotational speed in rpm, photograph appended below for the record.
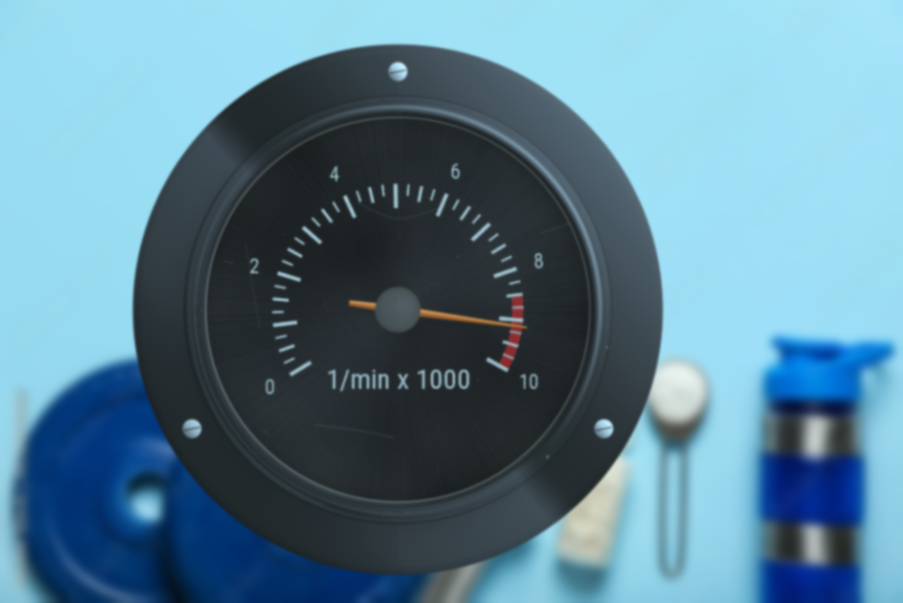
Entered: 9125 rpm
